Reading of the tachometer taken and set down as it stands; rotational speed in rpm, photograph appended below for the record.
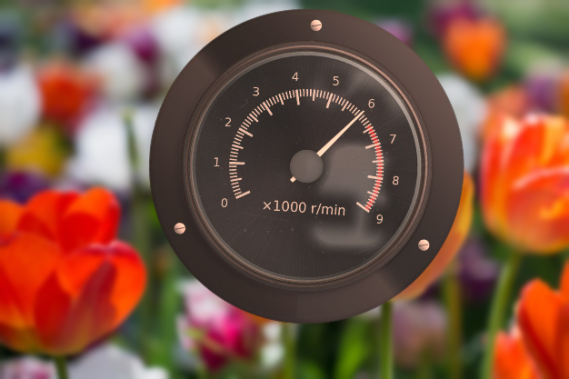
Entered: 6000 rpm
